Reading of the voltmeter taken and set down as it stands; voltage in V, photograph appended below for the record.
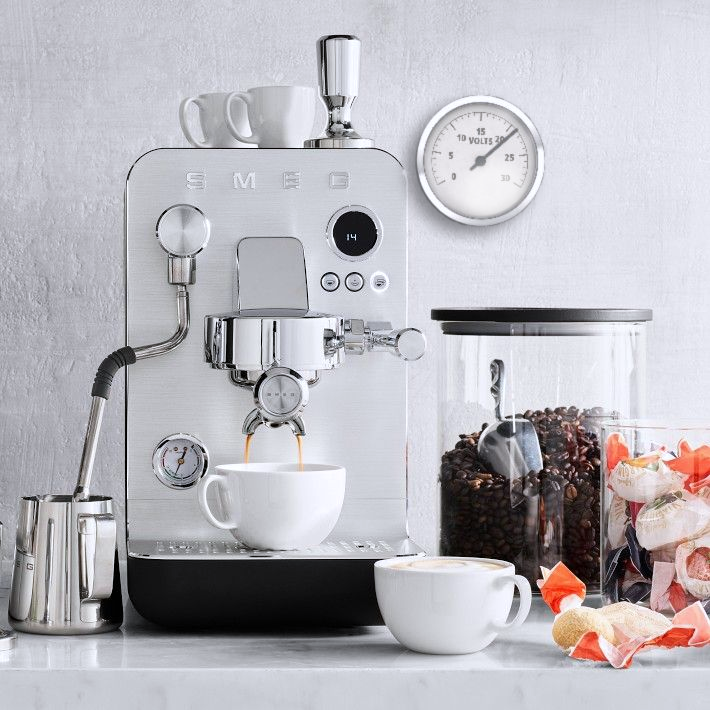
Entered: 21 V
